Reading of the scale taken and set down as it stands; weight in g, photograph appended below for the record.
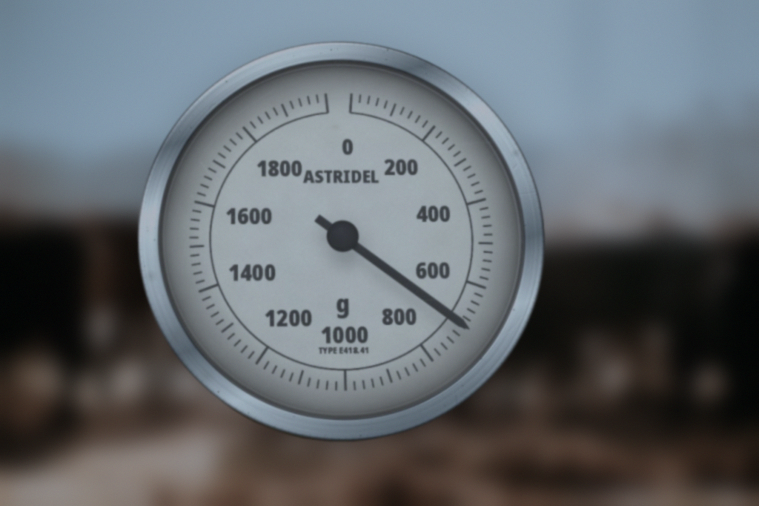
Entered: 700 g
